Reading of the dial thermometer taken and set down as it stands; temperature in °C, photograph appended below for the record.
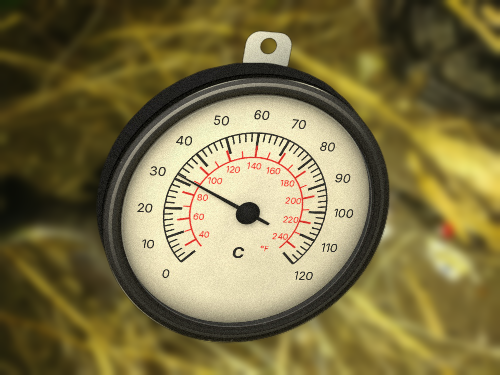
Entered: 32 °C
